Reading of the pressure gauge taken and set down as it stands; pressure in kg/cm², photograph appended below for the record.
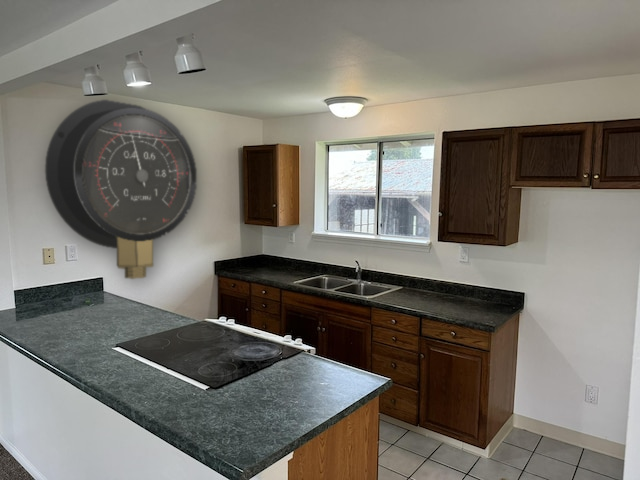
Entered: 0.45 kg/cm²
